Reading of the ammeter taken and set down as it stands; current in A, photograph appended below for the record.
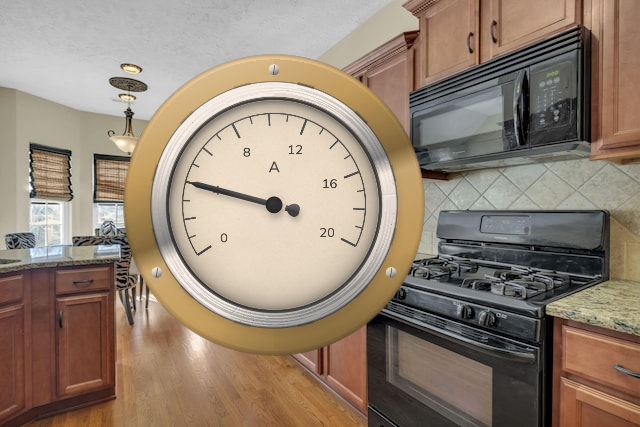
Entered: 4 A
